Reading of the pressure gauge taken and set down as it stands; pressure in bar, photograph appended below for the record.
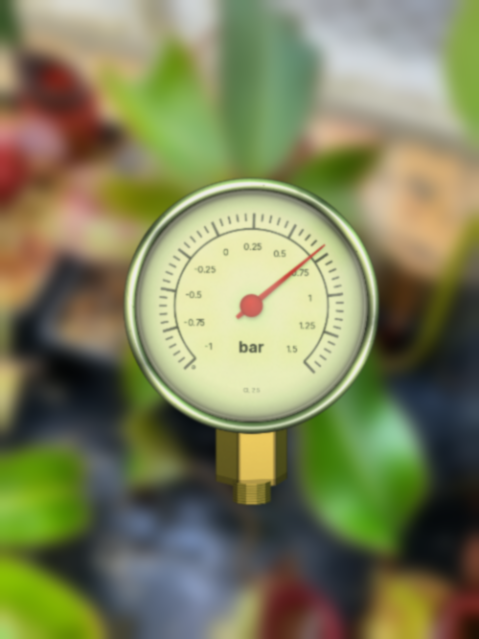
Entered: 0.7 bar
